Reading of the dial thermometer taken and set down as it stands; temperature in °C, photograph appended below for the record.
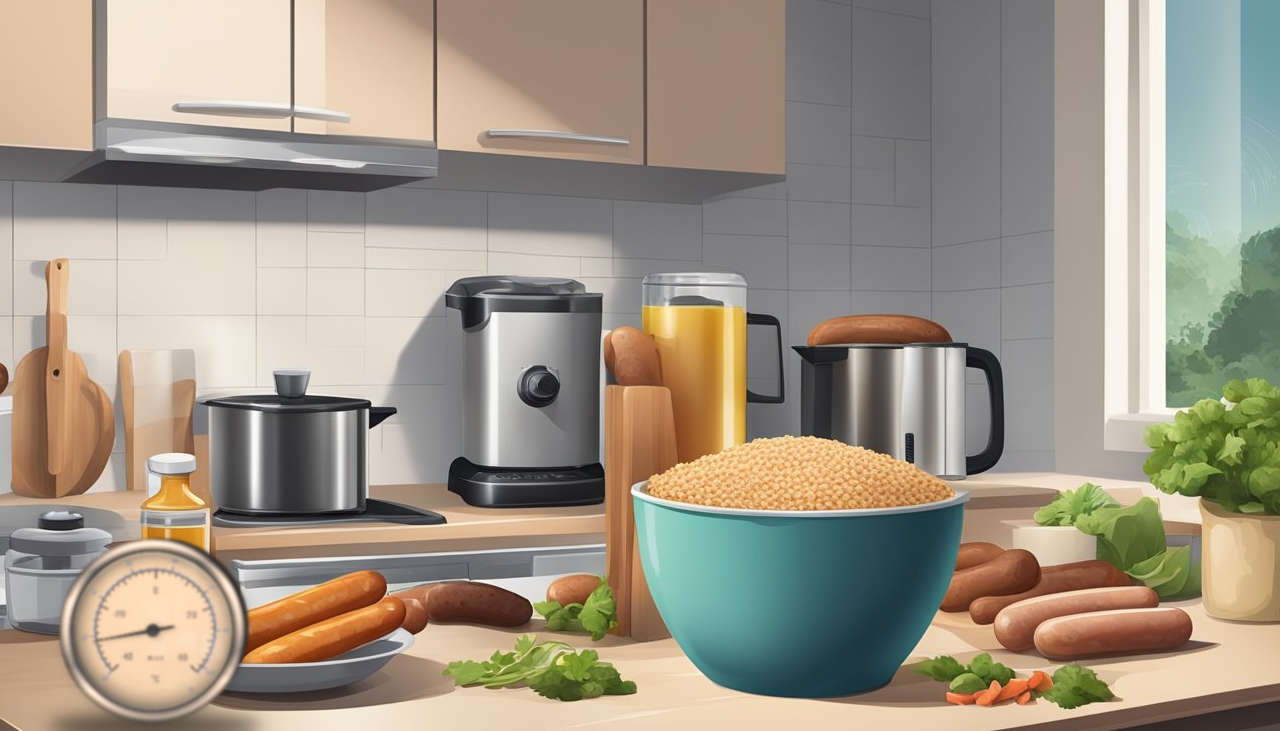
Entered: -30 °C
